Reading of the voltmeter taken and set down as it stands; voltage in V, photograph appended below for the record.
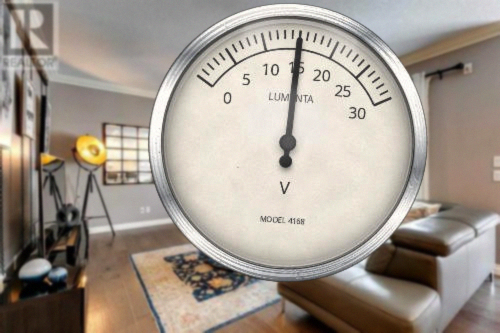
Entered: 15 V
